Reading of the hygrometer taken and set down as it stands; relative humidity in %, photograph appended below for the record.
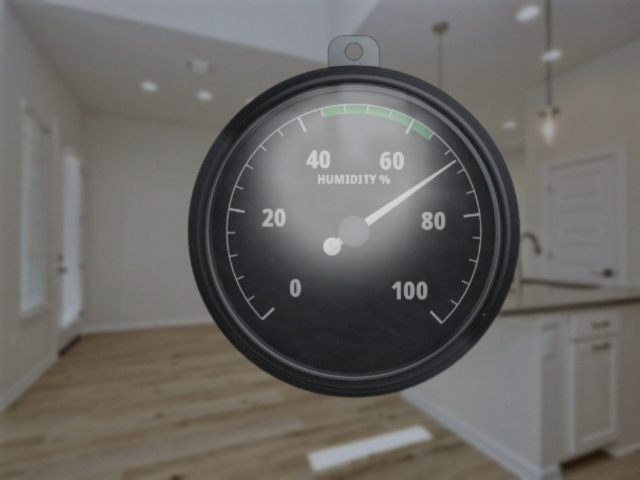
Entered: 70 %
